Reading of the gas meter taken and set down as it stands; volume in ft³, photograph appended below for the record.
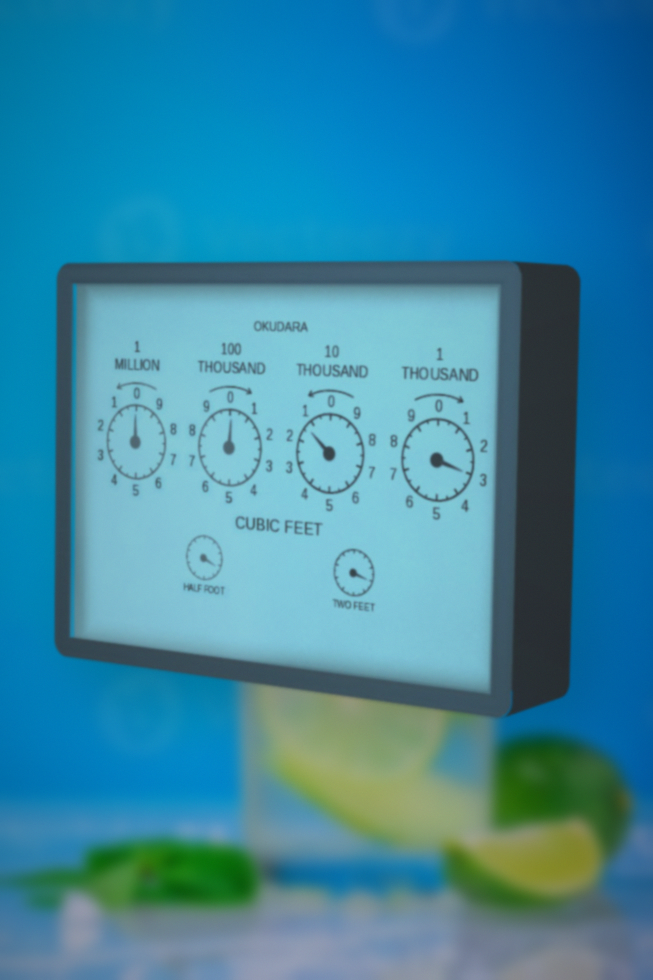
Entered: 1300 ft³
